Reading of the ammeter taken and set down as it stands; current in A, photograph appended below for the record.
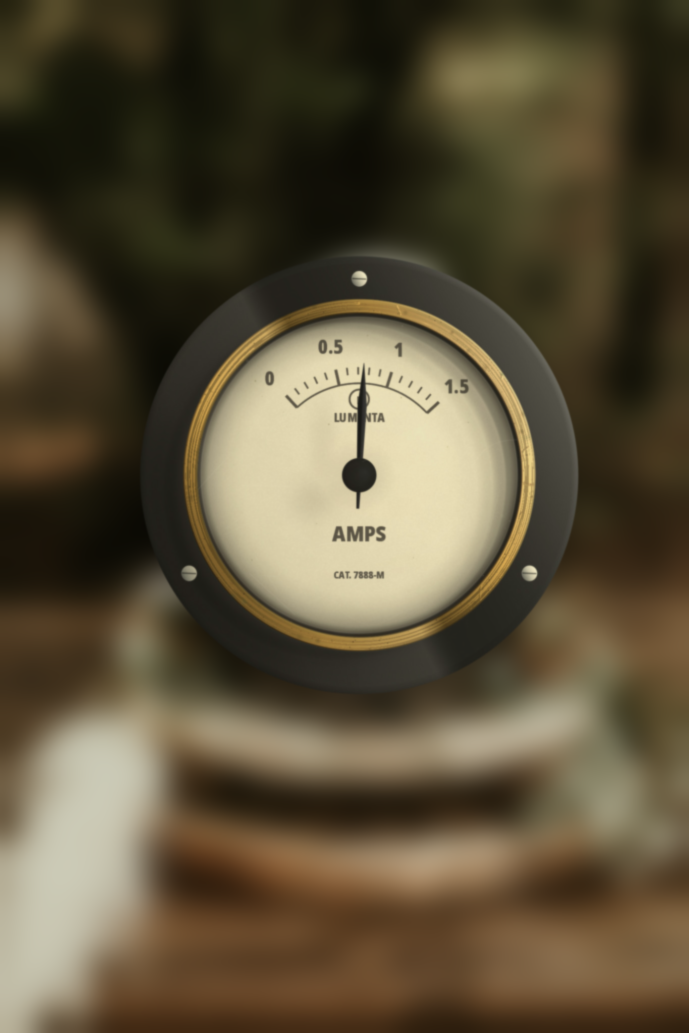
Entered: 0.75 A
